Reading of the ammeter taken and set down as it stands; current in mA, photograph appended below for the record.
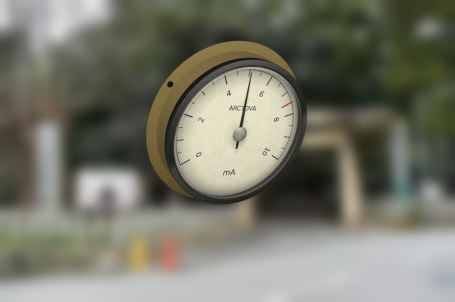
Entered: 5 mA
